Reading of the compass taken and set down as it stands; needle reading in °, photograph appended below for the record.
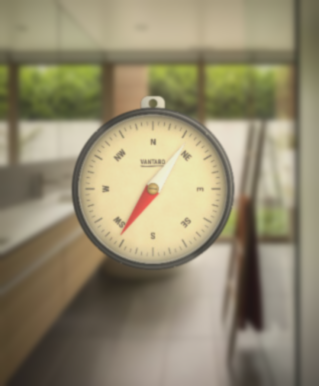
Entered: 215 °
